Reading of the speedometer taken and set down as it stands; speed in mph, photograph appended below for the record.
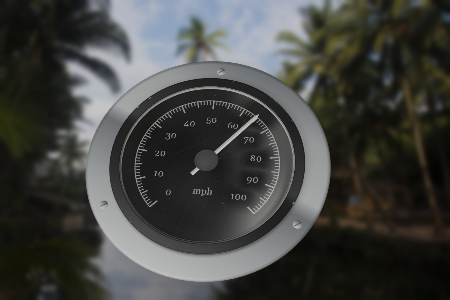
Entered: 65 mph
